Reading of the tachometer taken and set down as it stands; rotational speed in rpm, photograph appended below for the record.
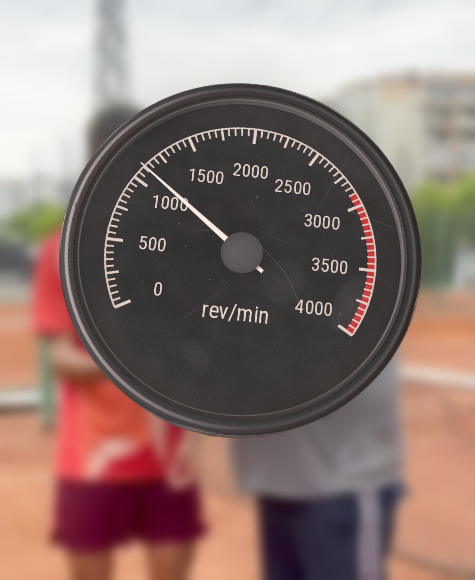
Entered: 1100 rpm
